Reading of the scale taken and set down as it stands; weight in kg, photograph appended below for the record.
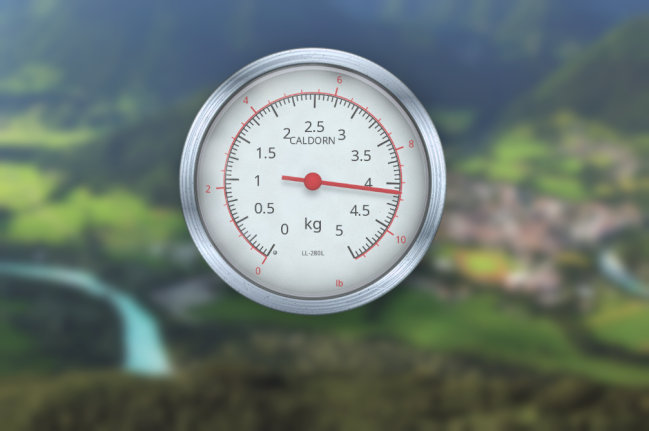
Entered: 4.1 kg
